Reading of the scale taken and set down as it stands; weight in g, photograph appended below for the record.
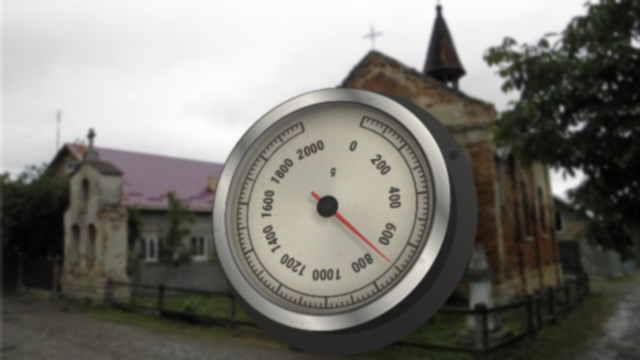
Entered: 700 g
